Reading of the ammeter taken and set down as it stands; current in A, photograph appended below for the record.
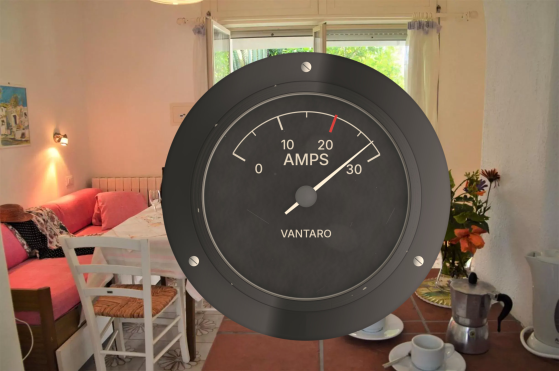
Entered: 27.5 A
